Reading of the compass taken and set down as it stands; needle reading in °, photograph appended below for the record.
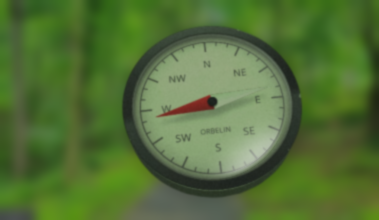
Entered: 260 °
